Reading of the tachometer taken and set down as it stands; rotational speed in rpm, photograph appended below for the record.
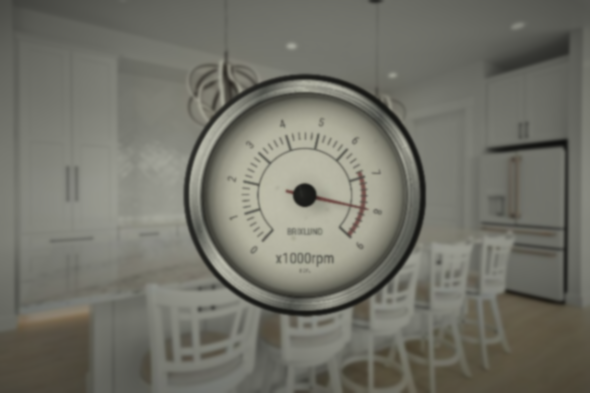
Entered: 8000 rpm
